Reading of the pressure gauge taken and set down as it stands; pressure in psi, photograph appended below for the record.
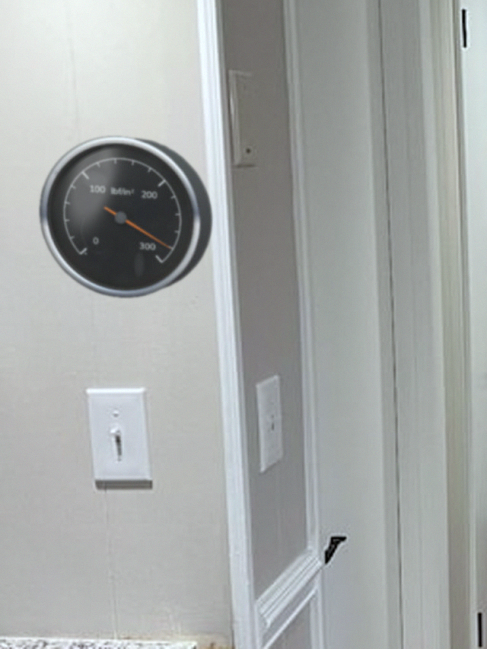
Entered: 280 psi
